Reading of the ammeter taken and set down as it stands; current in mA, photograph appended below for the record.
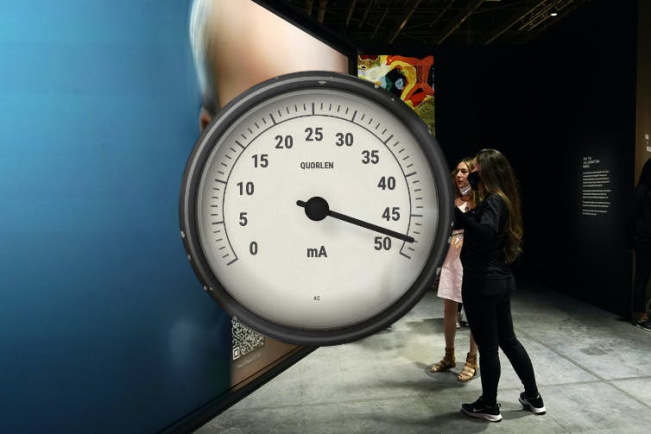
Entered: 48 mA
